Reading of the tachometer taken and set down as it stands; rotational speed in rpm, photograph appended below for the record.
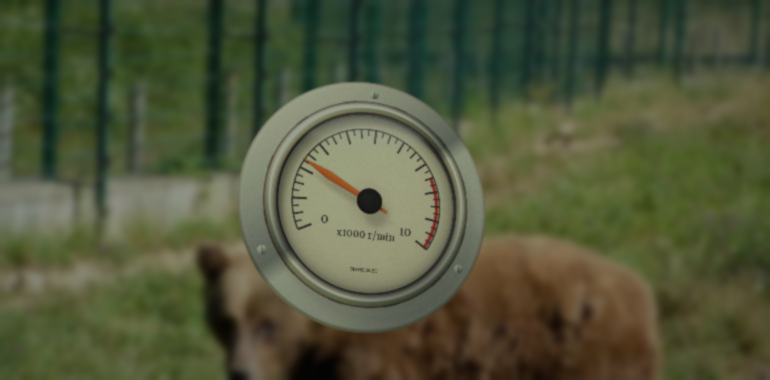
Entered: 2250 rpm
